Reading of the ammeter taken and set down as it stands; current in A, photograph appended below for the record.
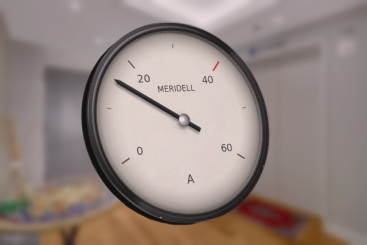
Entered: 15 A
